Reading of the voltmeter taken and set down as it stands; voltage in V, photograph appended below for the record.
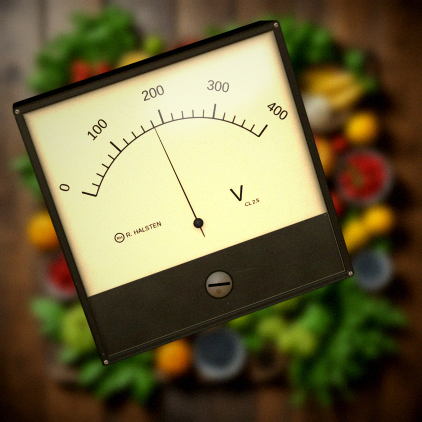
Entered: 180 V
